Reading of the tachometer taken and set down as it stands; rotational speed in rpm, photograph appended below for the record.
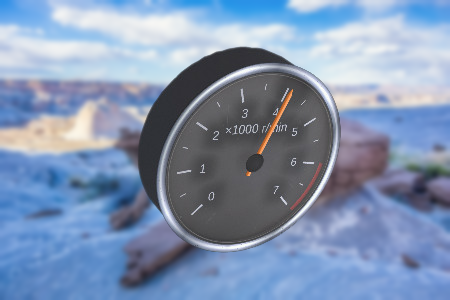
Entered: 4000 rpm
